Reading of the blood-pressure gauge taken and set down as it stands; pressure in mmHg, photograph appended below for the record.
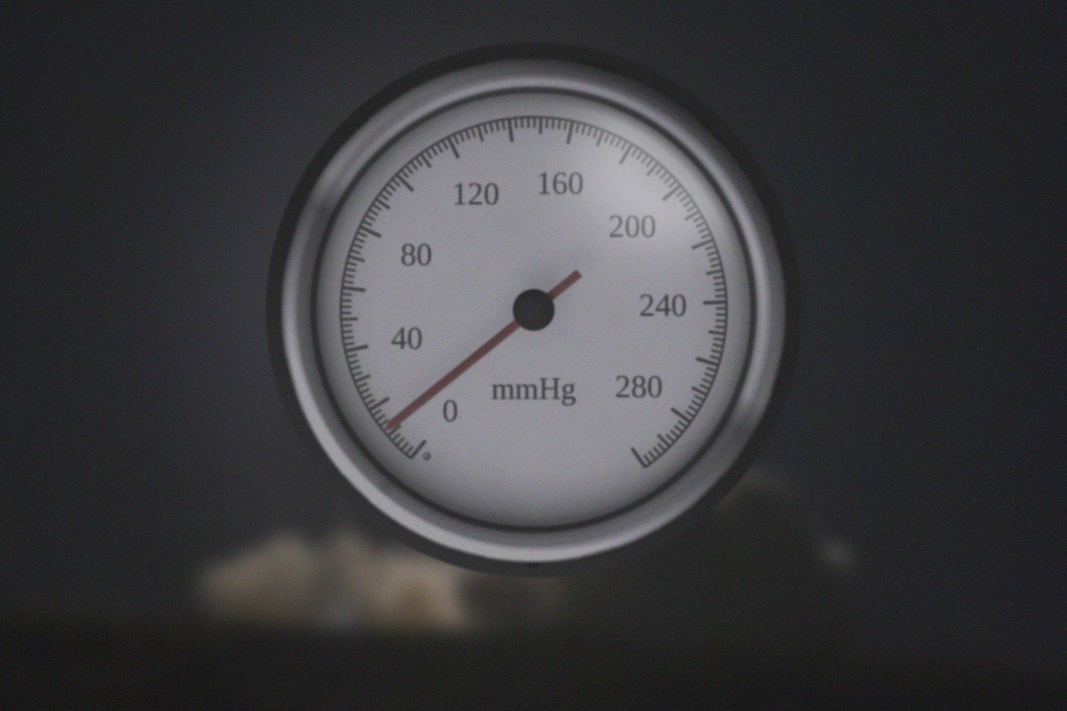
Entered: 12 mmHg
